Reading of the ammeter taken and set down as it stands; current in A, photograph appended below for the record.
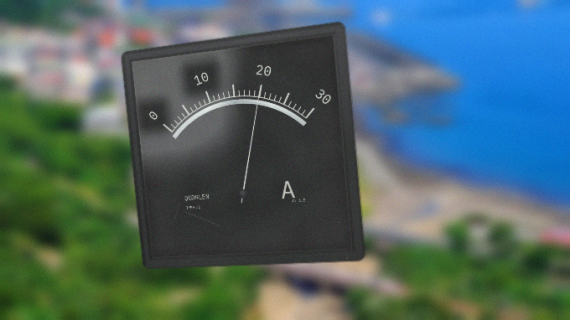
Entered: 20 A
